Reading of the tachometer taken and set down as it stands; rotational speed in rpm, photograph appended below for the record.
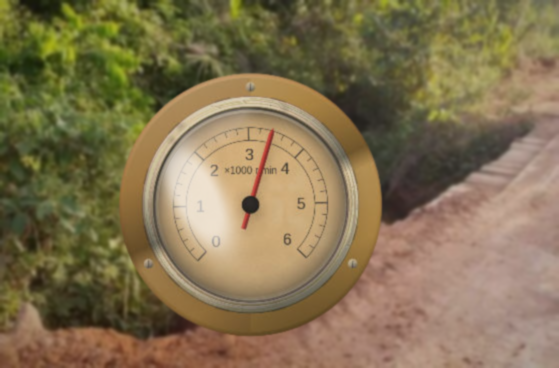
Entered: 3400 rpm
